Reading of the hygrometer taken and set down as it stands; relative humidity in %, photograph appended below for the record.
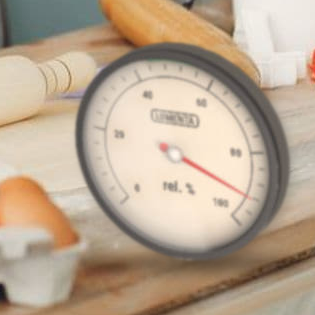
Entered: 92 %
